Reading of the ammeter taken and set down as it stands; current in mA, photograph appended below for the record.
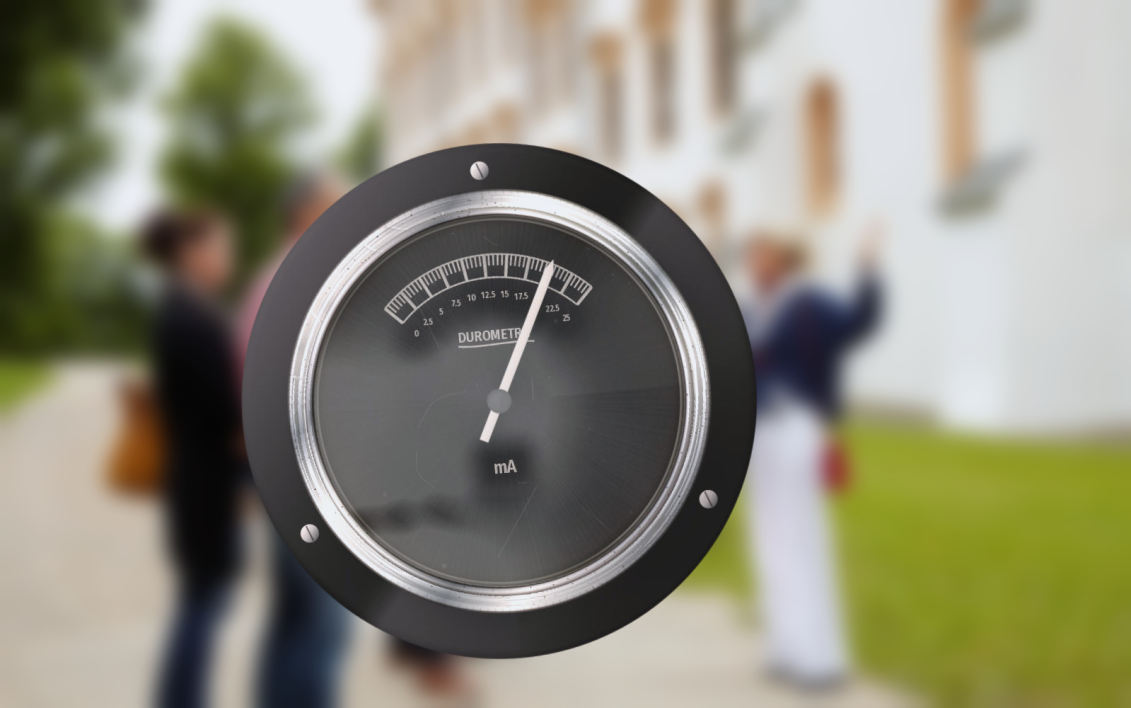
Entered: 20 mA
